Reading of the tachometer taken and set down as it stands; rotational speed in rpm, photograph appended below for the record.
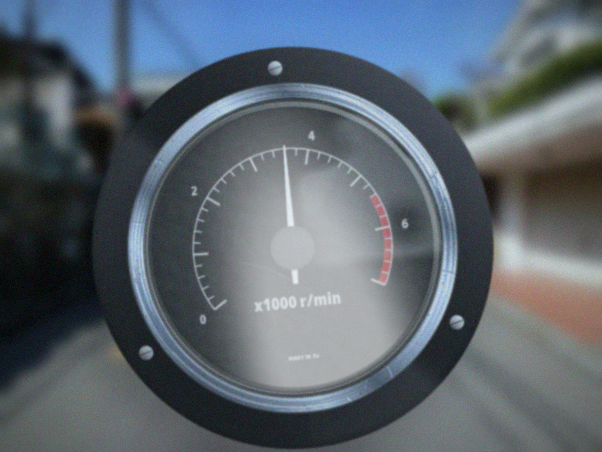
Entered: 3600 rpm
